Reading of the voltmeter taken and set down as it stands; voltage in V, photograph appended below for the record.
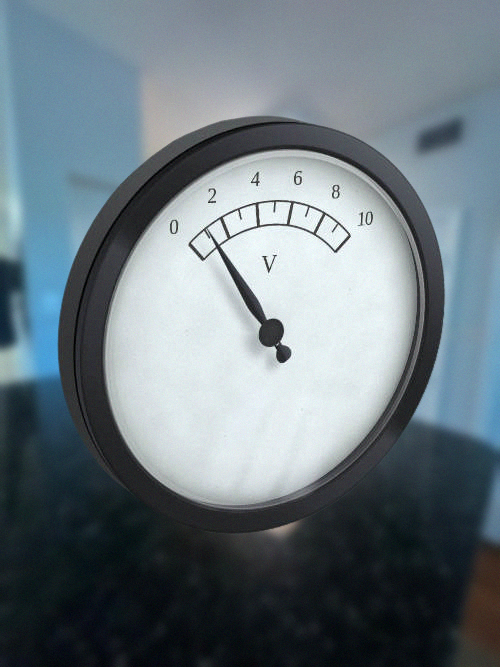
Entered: 1 V
